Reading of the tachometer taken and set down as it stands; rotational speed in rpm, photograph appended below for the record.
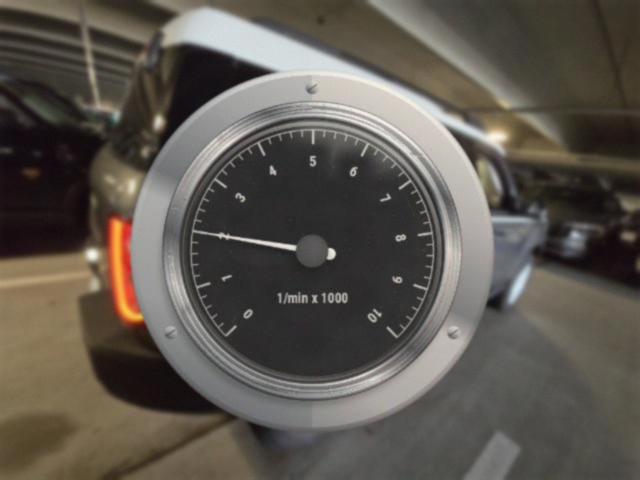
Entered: 2000 rpm
